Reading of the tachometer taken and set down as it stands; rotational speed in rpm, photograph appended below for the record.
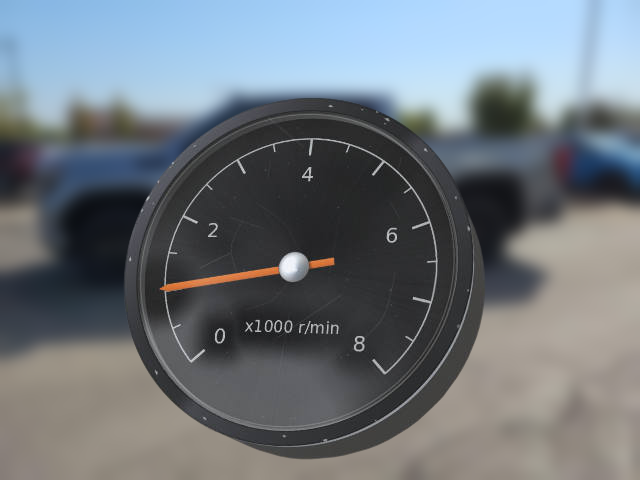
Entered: 1000 rpm
